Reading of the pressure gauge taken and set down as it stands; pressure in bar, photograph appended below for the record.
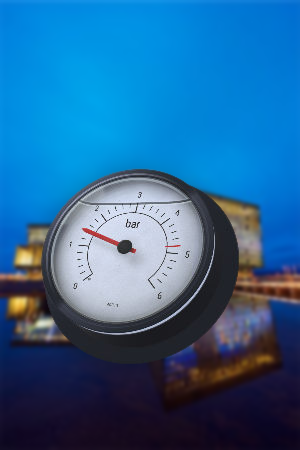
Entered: 1.4 bar
